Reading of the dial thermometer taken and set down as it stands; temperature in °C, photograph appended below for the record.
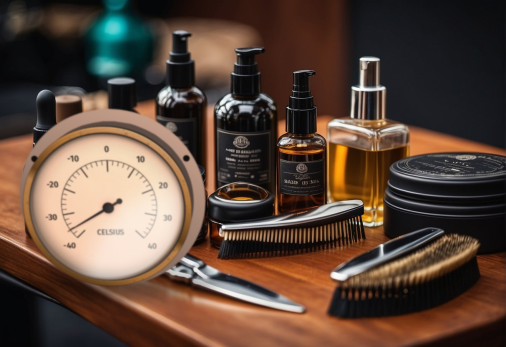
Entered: -36 °C
